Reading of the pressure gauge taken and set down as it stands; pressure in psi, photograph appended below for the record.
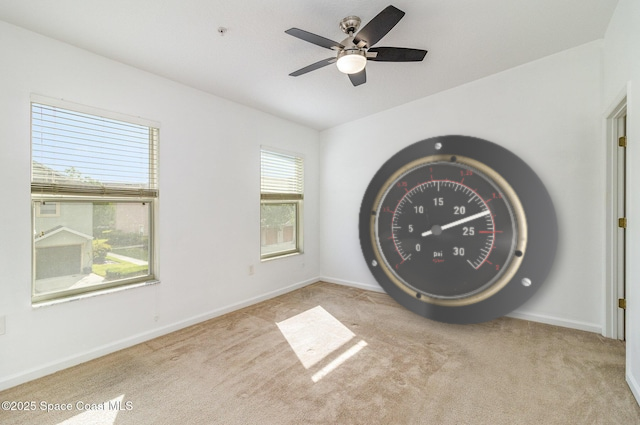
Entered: 22.5 psi
